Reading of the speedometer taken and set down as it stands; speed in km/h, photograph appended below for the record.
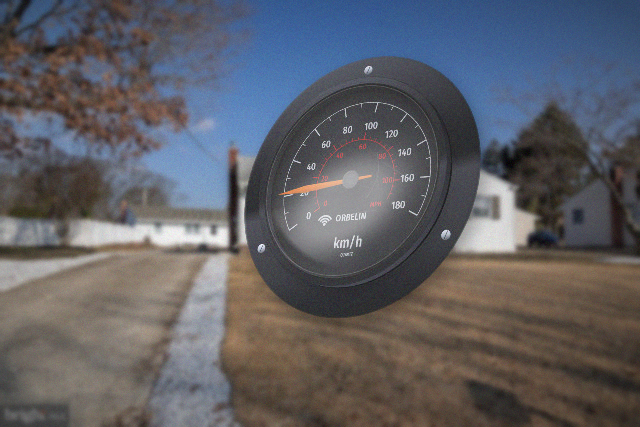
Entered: 20 km/h
